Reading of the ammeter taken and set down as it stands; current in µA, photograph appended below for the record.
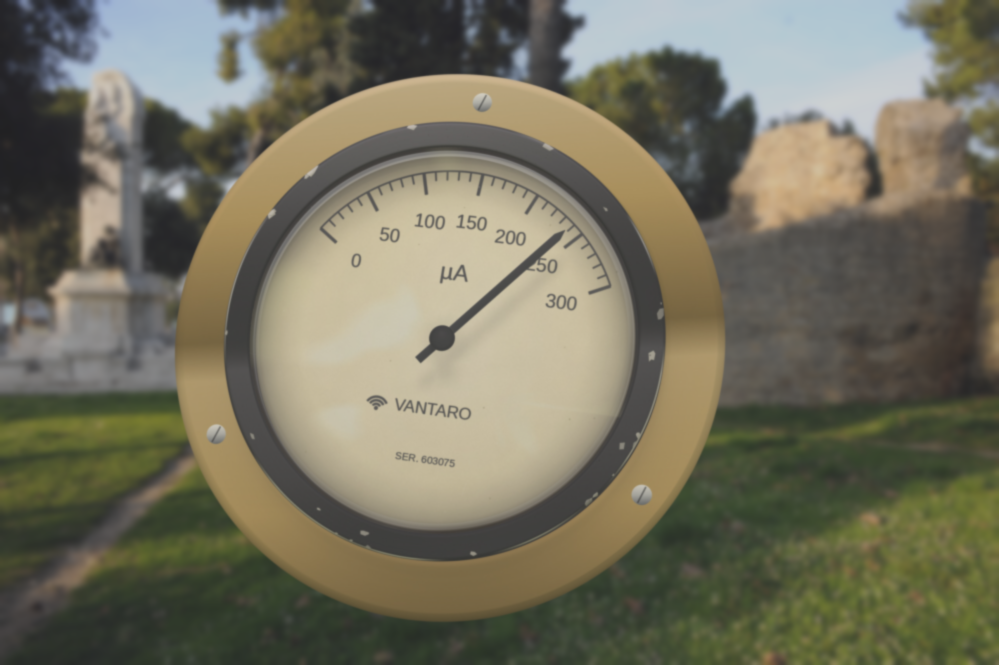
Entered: 240 µA
